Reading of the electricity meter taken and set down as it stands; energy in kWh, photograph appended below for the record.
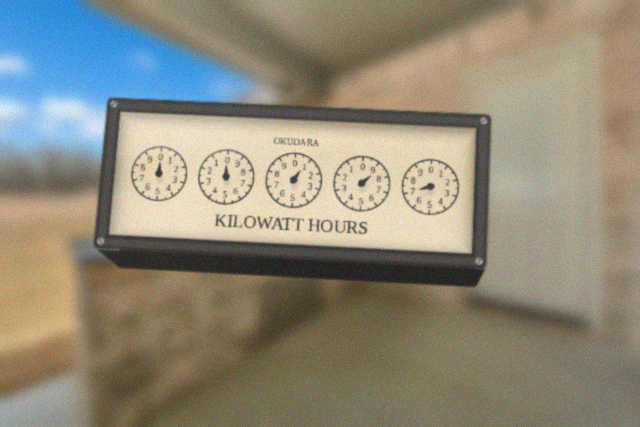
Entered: 87 kWh
